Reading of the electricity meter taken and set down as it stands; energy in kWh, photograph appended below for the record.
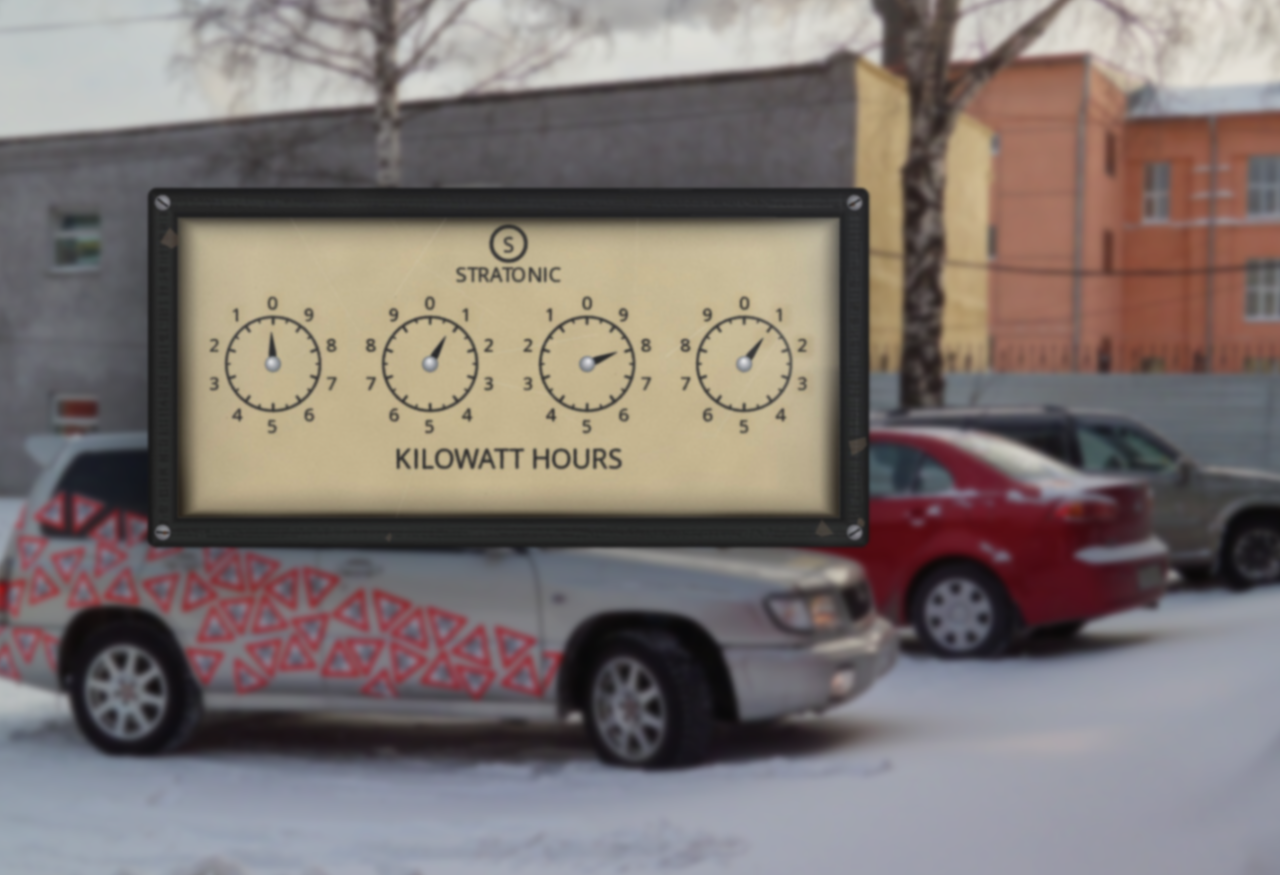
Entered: 81 kWh
